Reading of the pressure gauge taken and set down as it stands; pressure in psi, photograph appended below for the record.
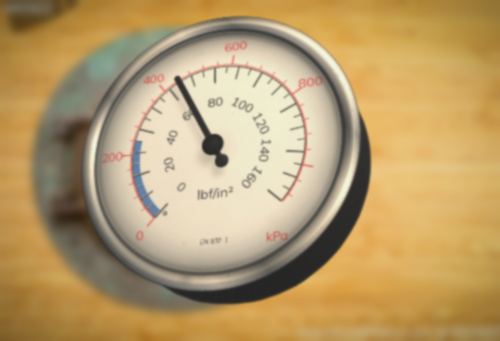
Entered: 65 psi
